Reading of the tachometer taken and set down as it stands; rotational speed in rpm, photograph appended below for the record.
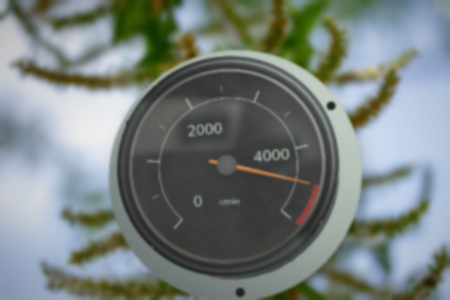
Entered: 4500 rpm
